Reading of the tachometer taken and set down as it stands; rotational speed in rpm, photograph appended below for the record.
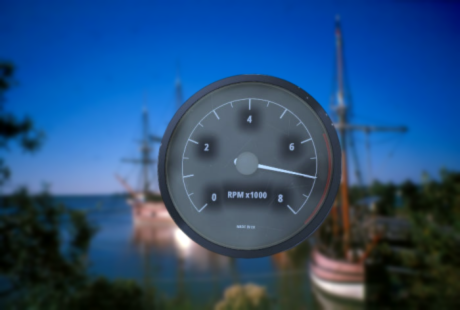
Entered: 7000 rpm
